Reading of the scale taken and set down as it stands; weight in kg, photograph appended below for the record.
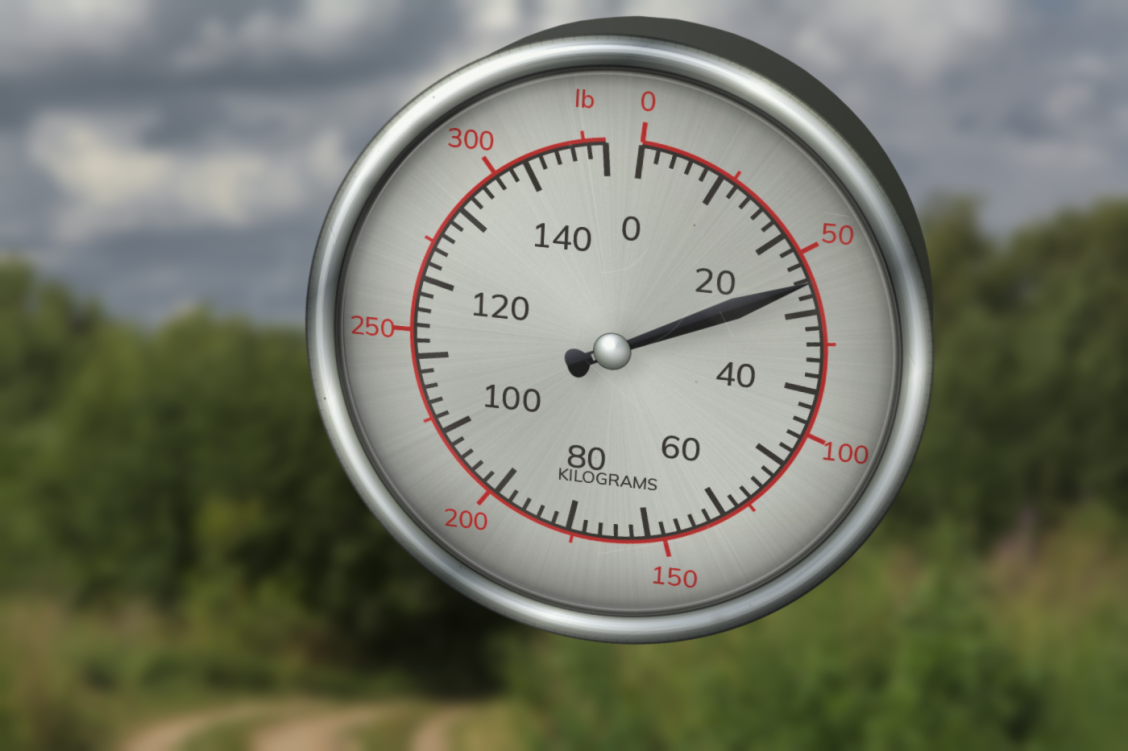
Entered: 26 kg
